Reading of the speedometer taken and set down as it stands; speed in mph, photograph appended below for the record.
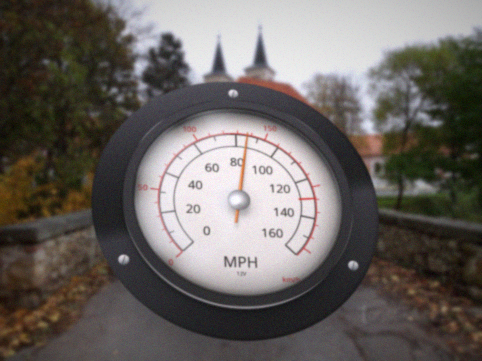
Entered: 85 mph
